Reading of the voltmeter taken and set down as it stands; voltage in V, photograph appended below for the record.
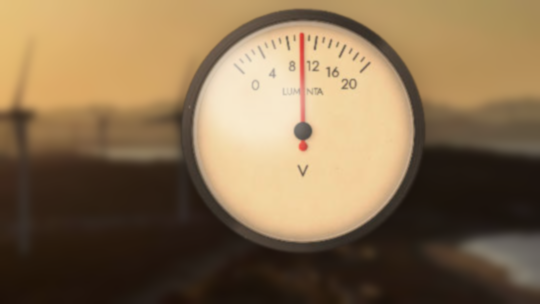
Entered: 10 V
